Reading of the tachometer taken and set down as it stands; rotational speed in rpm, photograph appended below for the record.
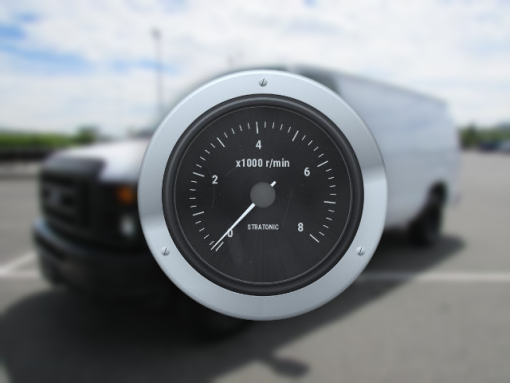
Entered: 100 rpm
